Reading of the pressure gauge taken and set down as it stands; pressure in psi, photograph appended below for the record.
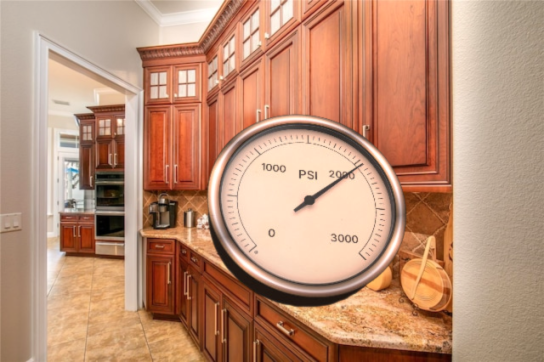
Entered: 2050 psi
